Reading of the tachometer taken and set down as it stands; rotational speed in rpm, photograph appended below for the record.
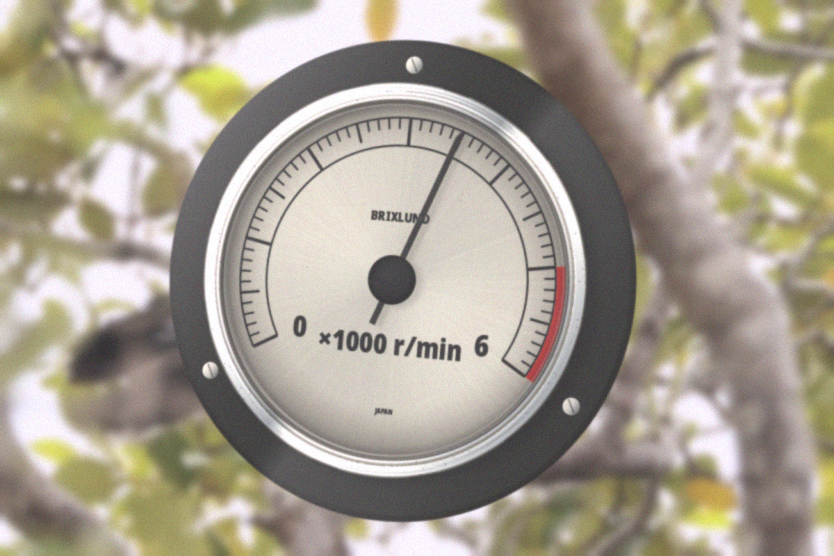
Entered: 3500 rpm
